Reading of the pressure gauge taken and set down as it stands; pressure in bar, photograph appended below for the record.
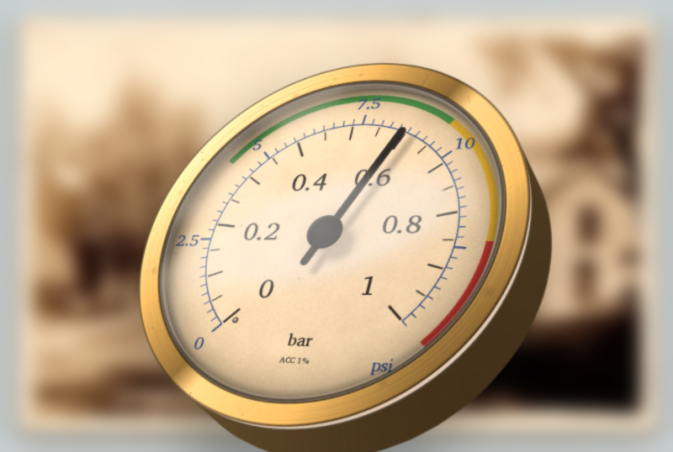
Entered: 0.6 bar
